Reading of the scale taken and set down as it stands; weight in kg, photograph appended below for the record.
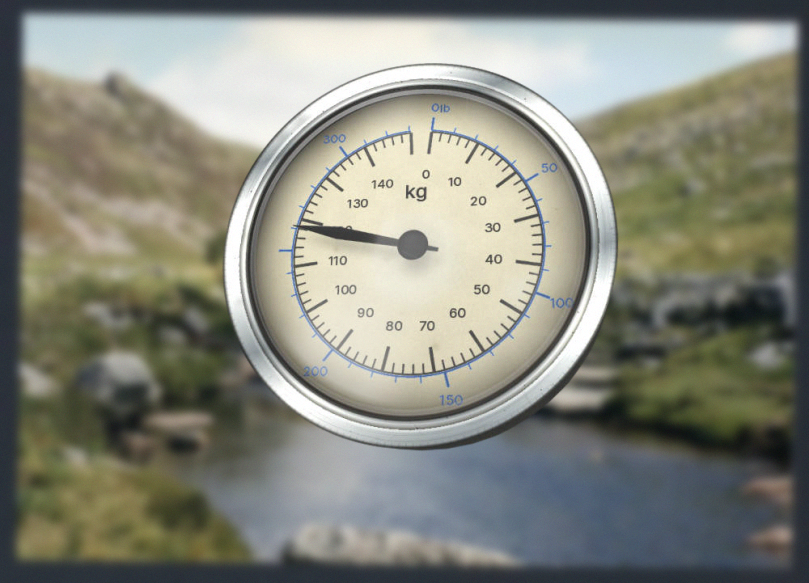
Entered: 118 kg
